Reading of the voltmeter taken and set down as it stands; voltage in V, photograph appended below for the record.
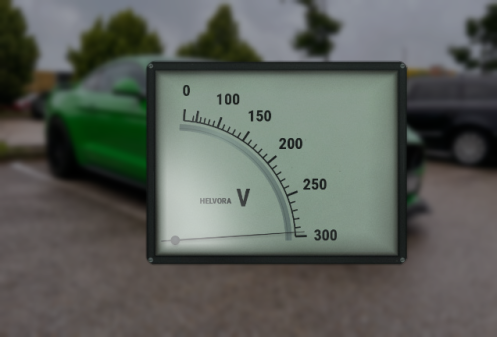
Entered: 295 V
